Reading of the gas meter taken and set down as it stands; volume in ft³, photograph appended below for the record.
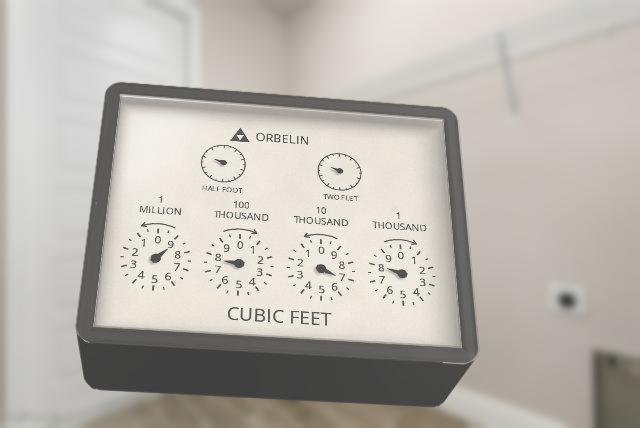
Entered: 876800 ft³
